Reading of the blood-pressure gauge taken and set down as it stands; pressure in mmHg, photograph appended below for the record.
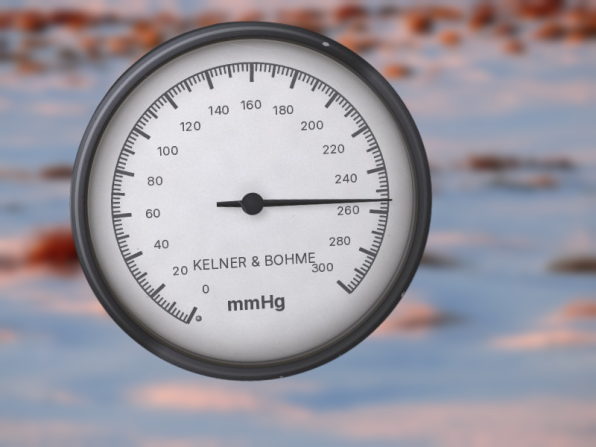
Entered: 254 mmHg
